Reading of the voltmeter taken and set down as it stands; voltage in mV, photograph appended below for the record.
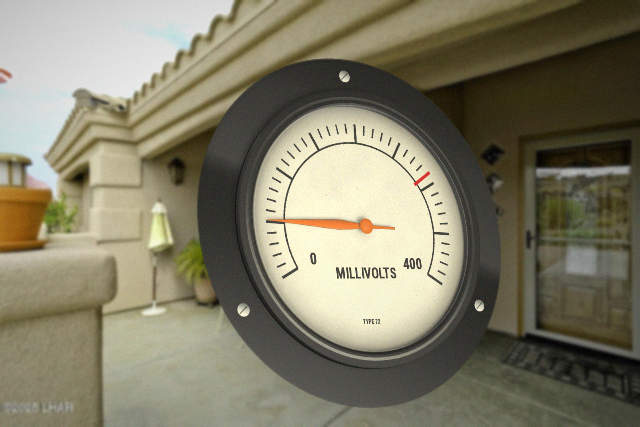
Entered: 50 mV
